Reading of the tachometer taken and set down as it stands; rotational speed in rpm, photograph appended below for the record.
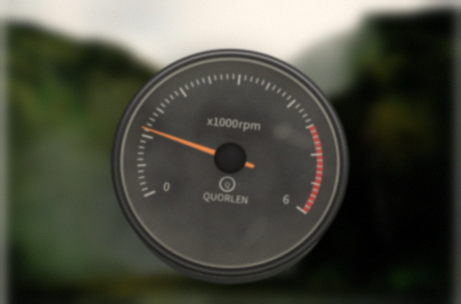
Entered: 1100 rpm
